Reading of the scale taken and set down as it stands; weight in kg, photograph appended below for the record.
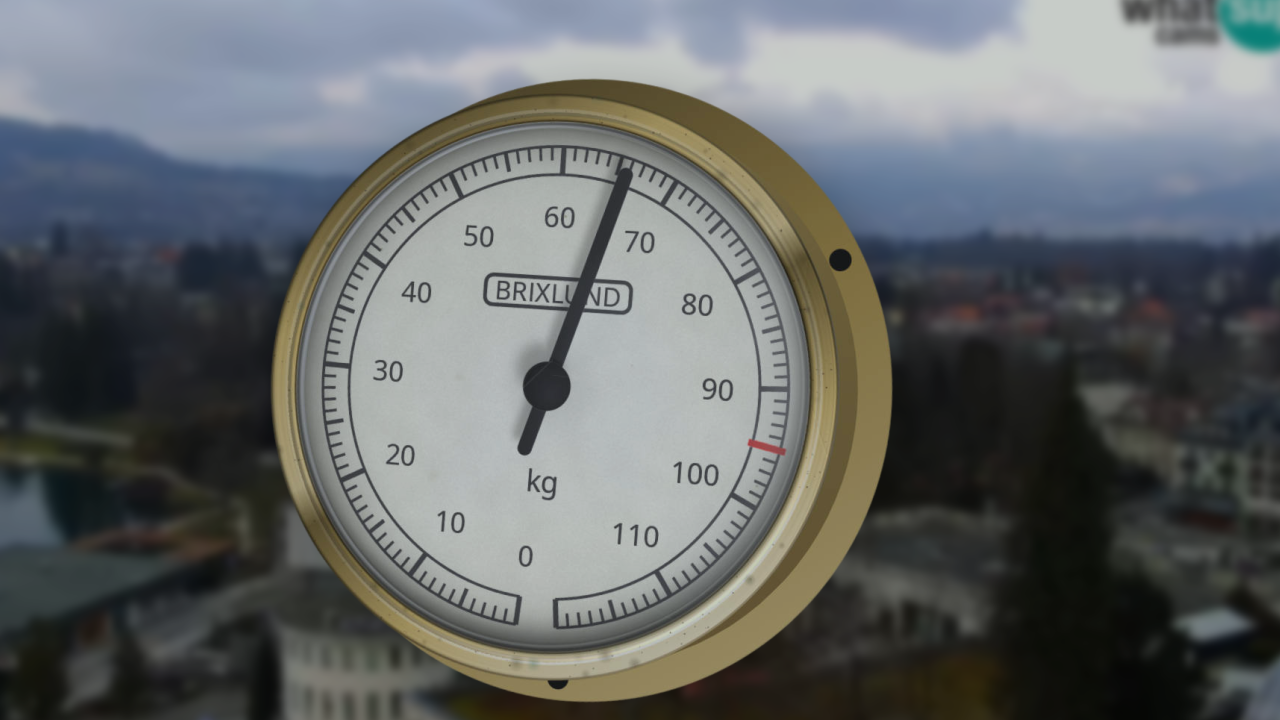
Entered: 66 kg
